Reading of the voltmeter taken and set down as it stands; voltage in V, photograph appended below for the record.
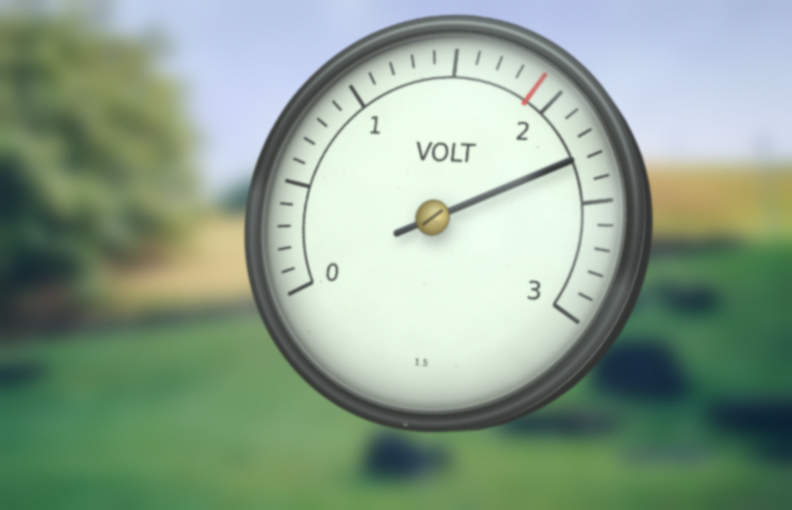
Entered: 2.3 V
